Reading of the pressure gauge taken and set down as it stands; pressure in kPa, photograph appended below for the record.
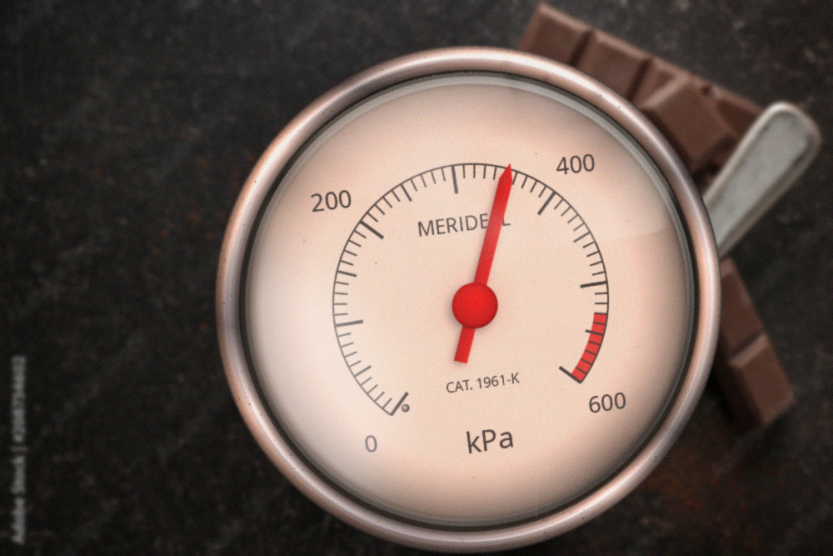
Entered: 350 kPa
